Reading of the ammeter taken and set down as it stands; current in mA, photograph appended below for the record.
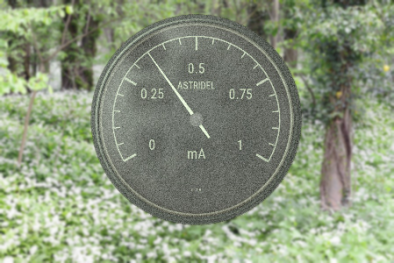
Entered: 0.35 mA
